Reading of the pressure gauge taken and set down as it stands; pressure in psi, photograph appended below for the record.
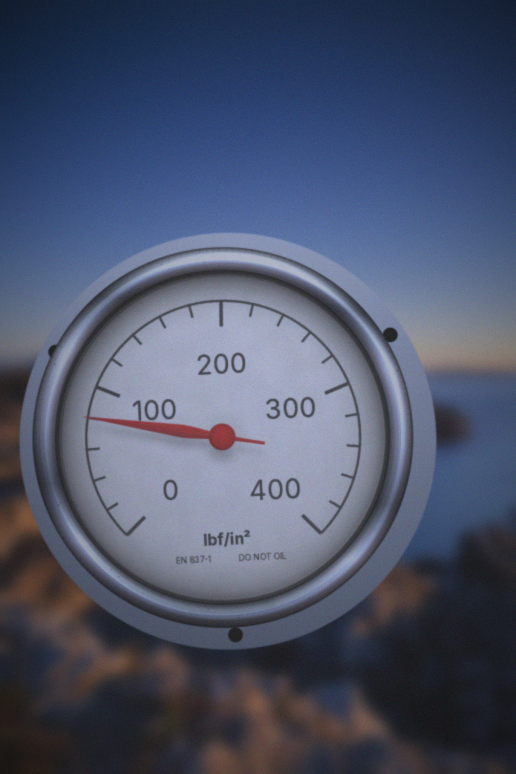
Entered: 80 psi
